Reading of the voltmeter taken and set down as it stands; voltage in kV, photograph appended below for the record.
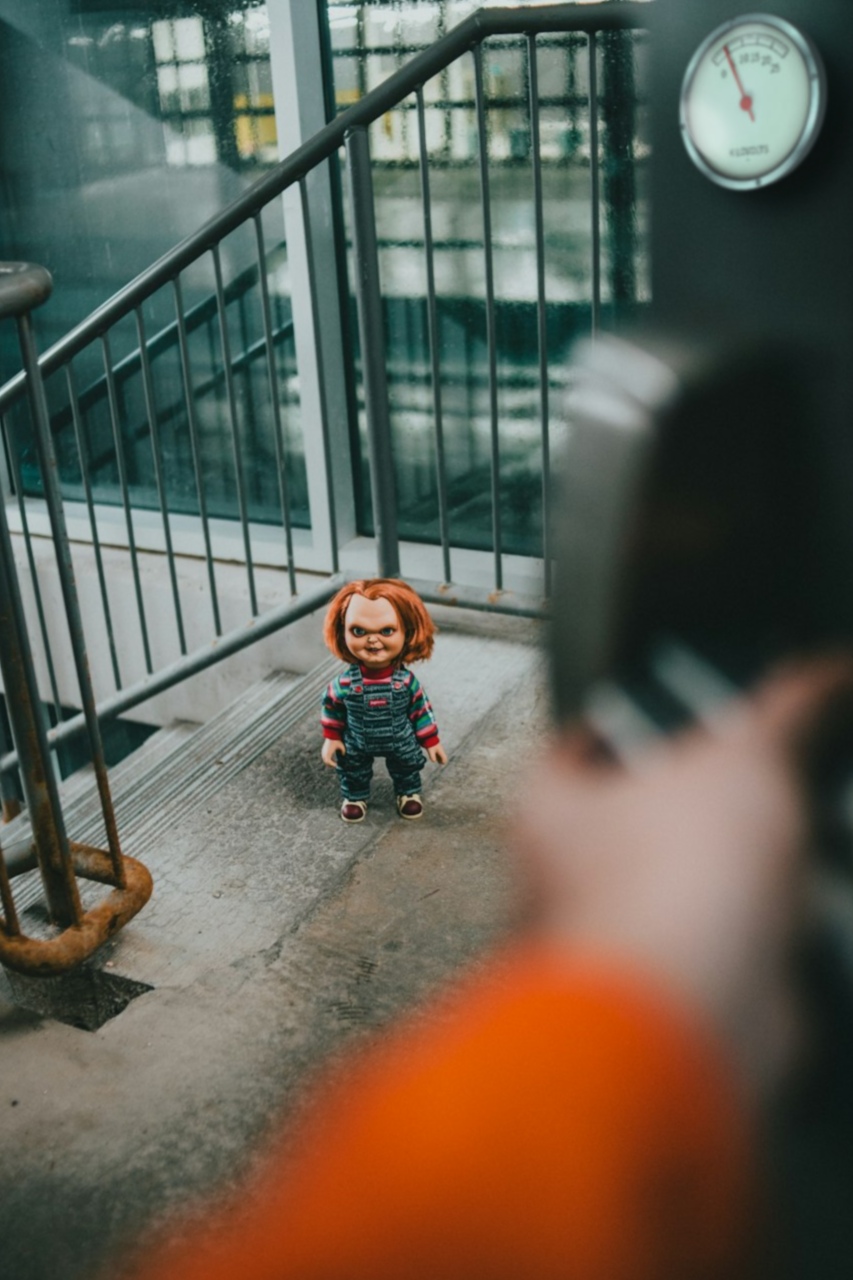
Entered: 5 kV
